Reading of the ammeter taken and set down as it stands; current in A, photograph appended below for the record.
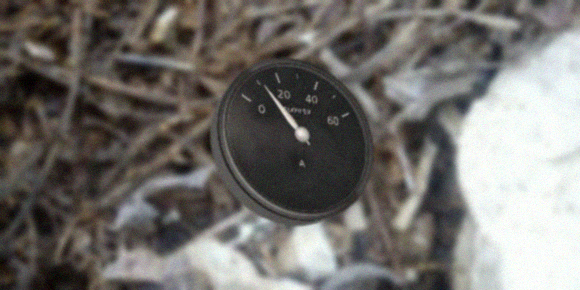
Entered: 10 A
